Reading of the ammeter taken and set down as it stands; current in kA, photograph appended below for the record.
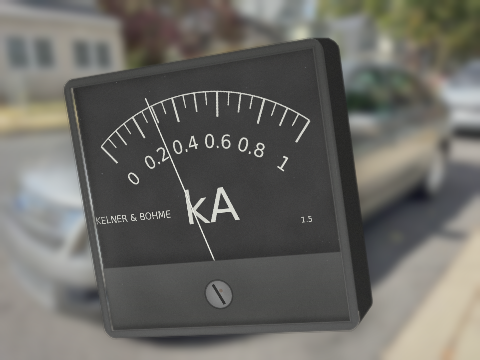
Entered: 0.3 kA
